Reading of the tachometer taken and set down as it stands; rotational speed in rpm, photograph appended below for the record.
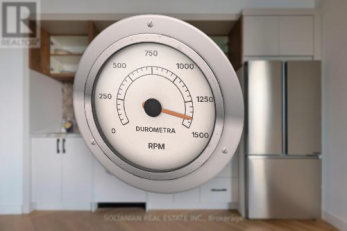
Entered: 1400 rpm
